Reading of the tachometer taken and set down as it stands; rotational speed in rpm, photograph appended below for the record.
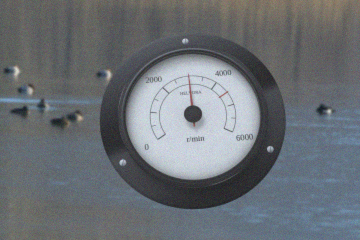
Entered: 3000 rpm
